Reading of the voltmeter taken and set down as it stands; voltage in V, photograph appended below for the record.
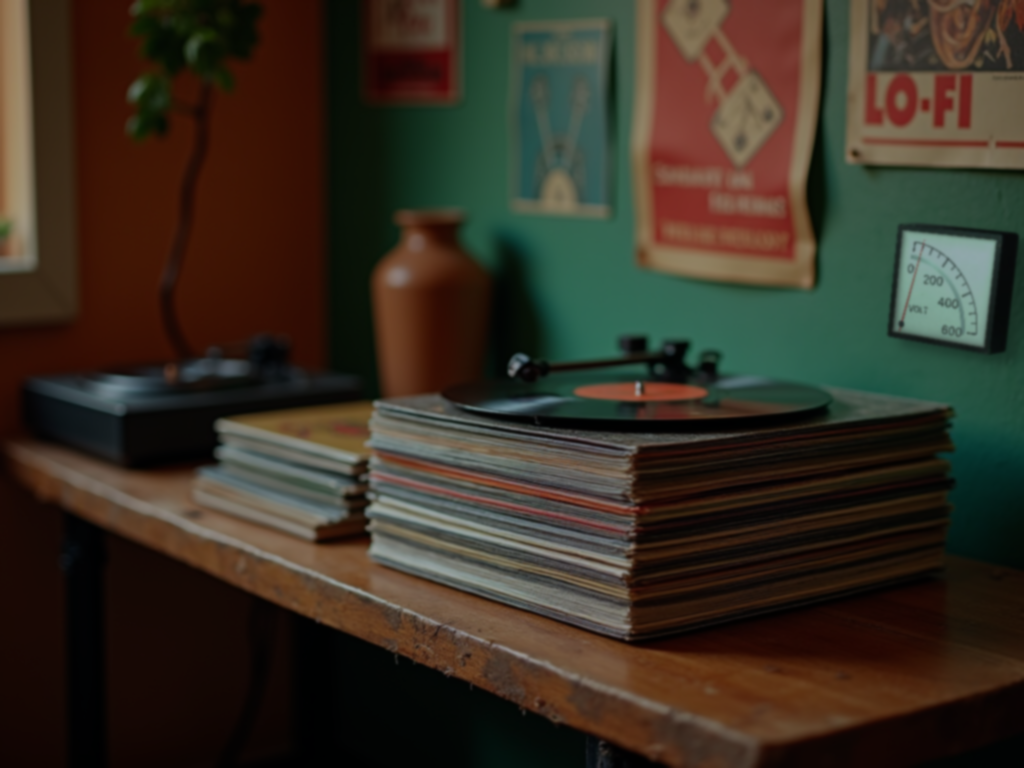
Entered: 50 V
